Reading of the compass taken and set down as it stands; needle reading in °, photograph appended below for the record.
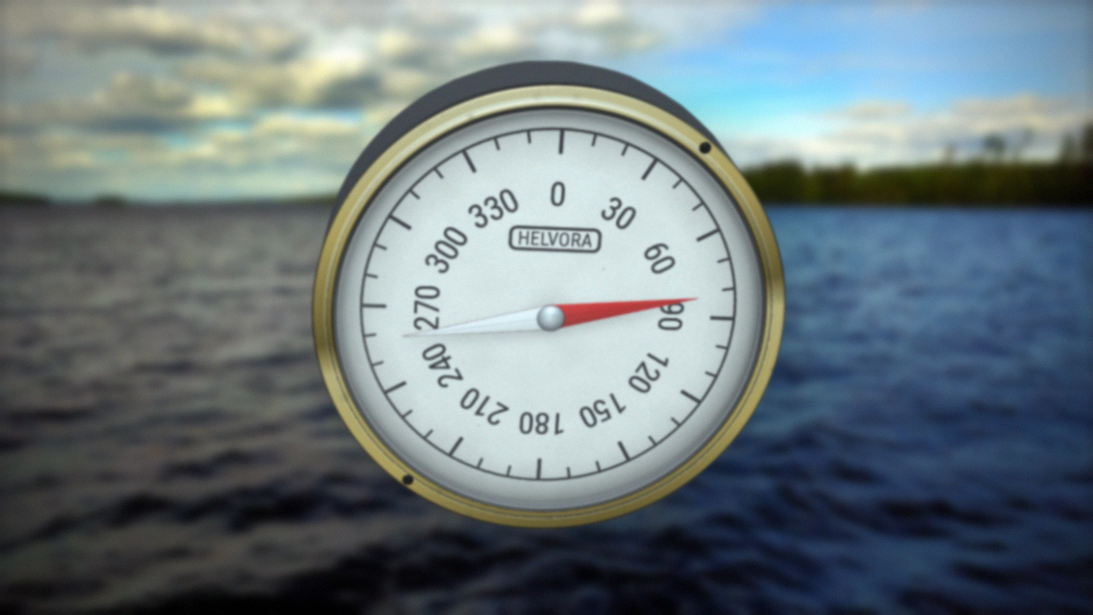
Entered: 80 °
